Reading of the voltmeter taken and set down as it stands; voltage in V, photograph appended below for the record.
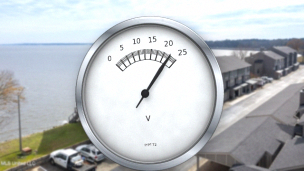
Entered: 22.5 V
